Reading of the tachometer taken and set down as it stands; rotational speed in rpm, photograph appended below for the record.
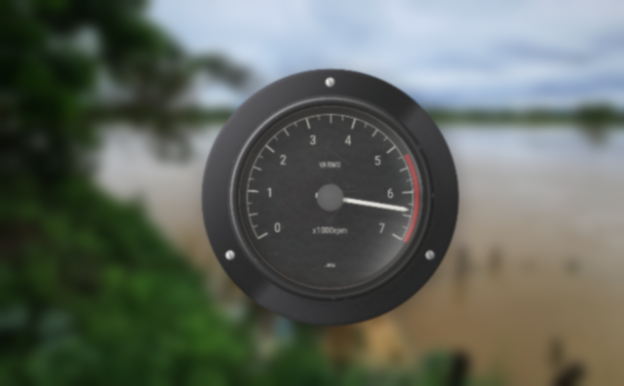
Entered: 6375 rpm
